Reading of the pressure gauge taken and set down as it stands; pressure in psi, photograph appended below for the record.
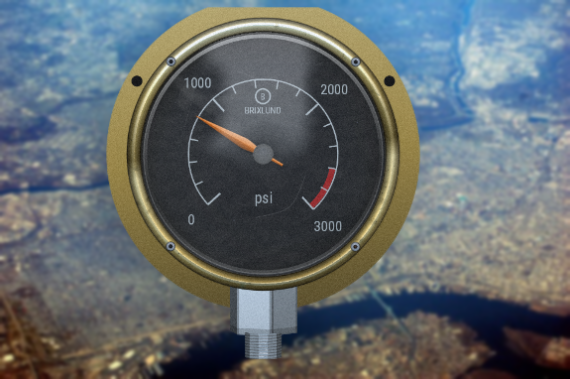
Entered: 800 psi
